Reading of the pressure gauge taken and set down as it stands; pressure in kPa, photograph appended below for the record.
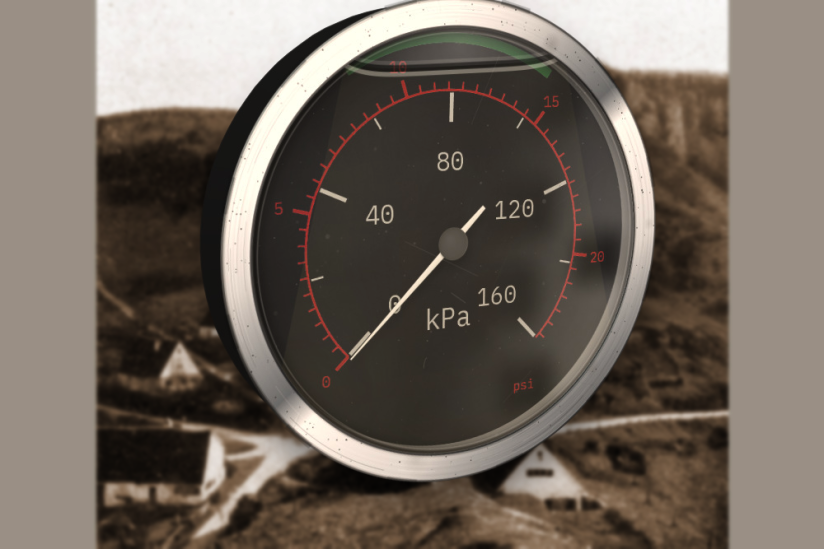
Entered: 0 kPa
